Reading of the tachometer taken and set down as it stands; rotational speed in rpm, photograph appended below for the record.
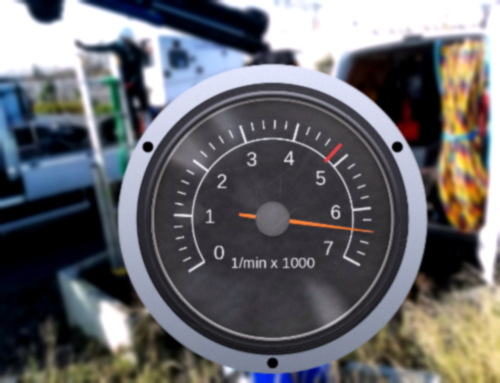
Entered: 6400 rpm
